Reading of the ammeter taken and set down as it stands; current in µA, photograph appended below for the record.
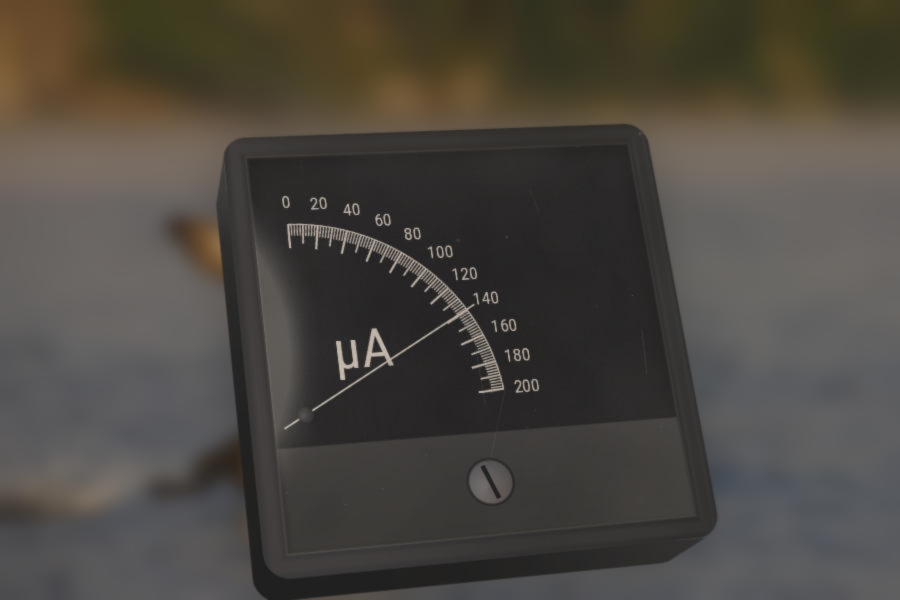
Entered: 140 µA
